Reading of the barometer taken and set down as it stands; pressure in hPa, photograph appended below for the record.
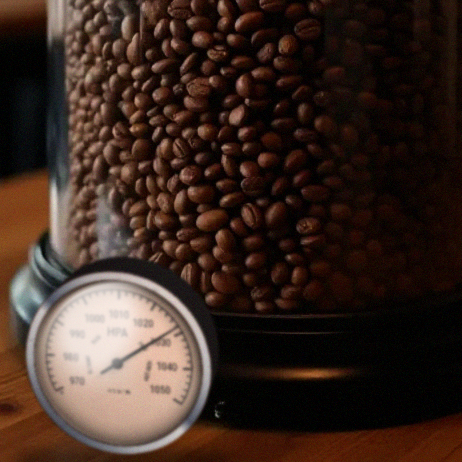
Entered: 1028 hPa
